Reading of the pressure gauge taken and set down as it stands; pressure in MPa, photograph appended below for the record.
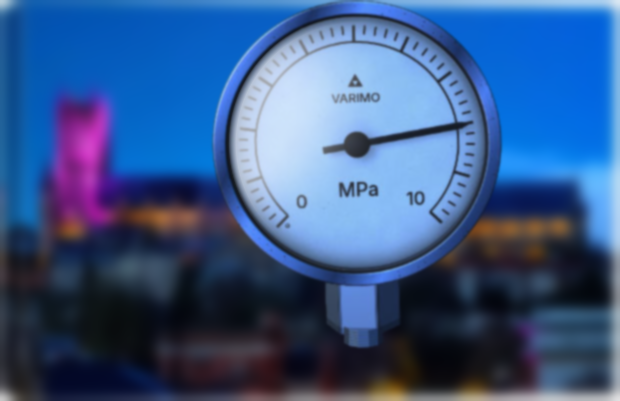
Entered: 8 MPa
